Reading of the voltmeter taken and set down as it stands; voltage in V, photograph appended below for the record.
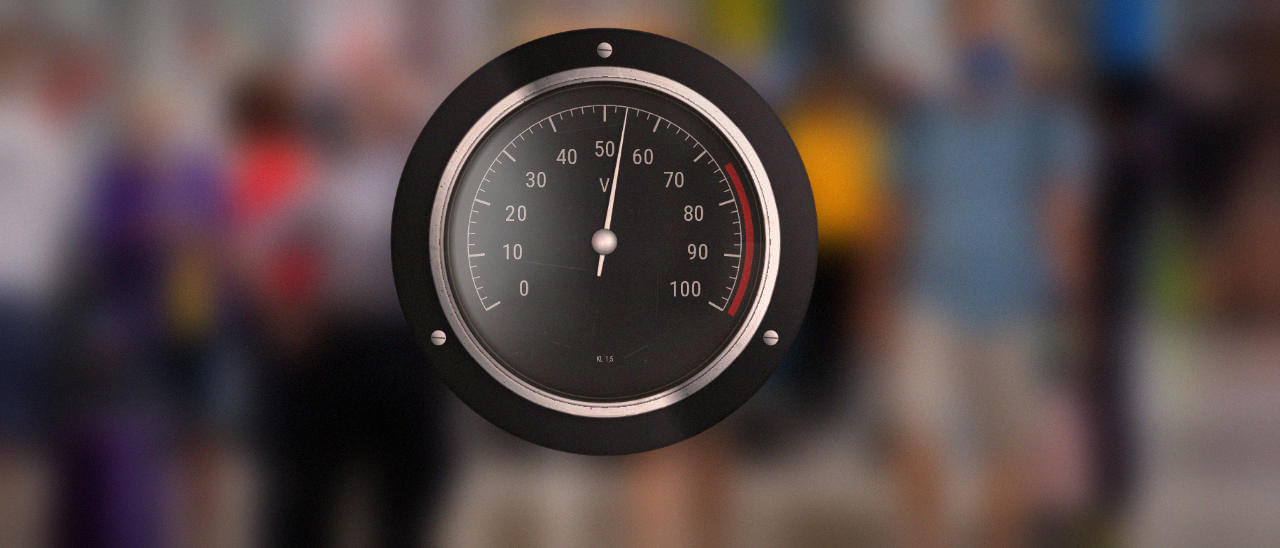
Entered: 54 V
